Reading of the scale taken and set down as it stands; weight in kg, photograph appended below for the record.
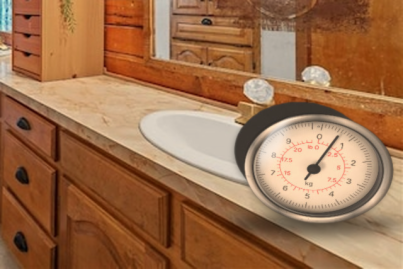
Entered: 0.5 kg
